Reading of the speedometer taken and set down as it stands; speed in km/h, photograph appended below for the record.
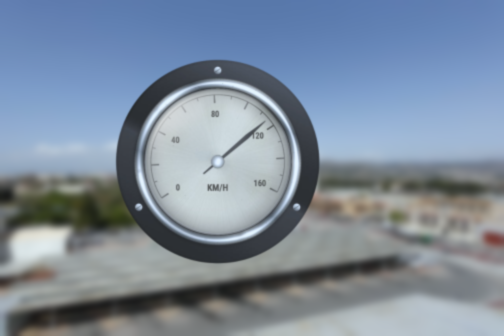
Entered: 115 km/h
